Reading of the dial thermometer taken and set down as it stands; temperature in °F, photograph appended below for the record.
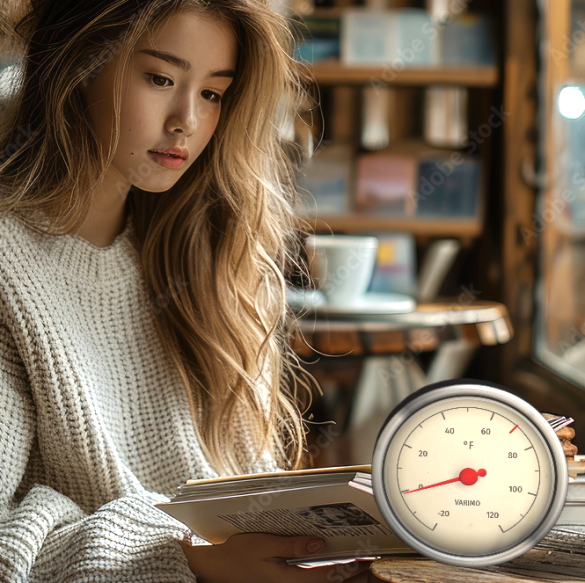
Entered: 0 °F
